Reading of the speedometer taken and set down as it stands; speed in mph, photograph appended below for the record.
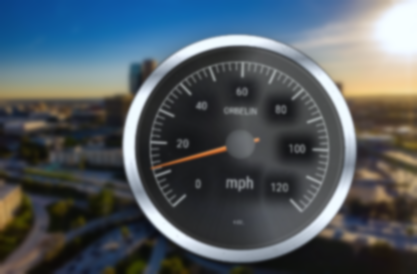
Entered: 12 mph
